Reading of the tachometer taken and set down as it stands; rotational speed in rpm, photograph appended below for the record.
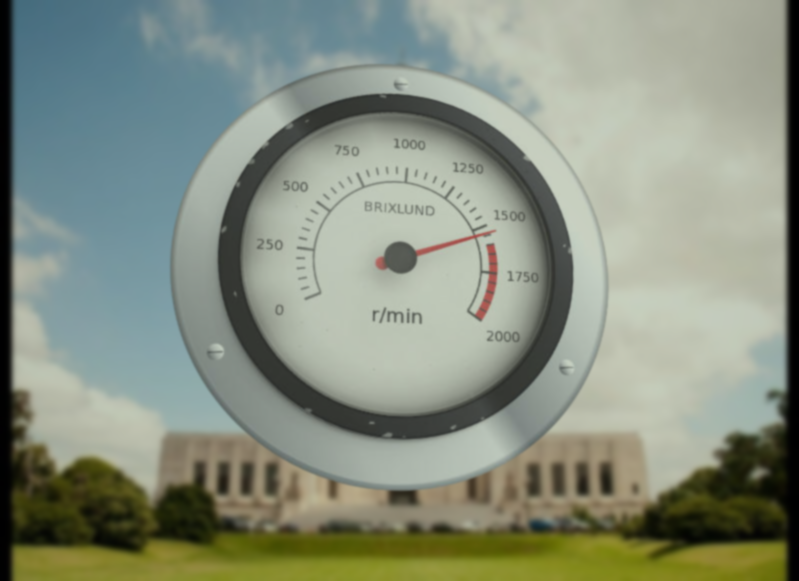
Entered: 1550 rpm
